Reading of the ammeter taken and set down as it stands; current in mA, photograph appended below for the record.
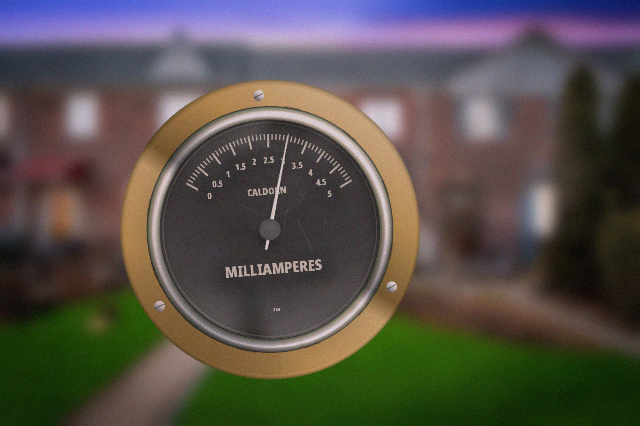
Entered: 3 mA
